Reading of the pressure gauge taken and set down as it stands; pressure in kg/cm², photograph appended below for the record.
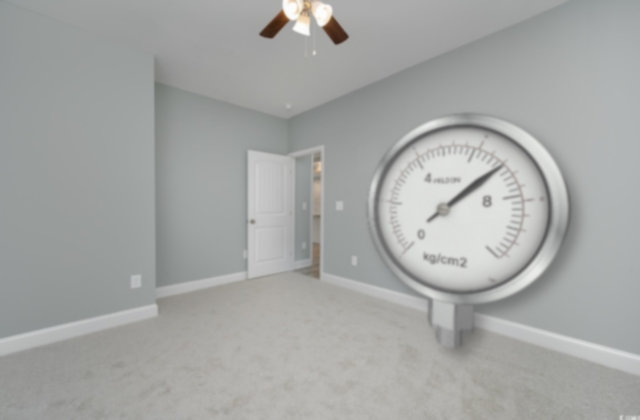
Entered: 7 kg/cm²
